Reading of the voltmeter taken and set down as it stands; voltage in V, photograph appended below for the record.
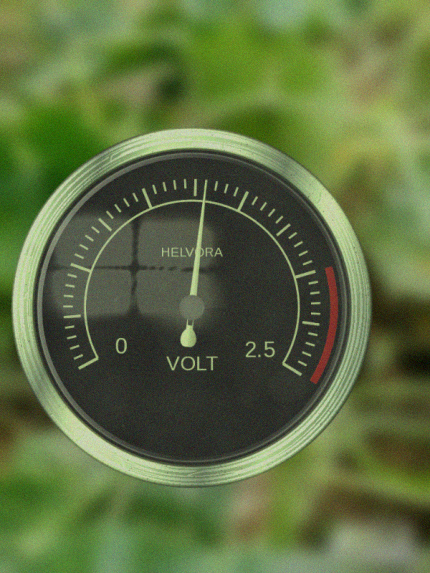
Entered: 1.3 V
